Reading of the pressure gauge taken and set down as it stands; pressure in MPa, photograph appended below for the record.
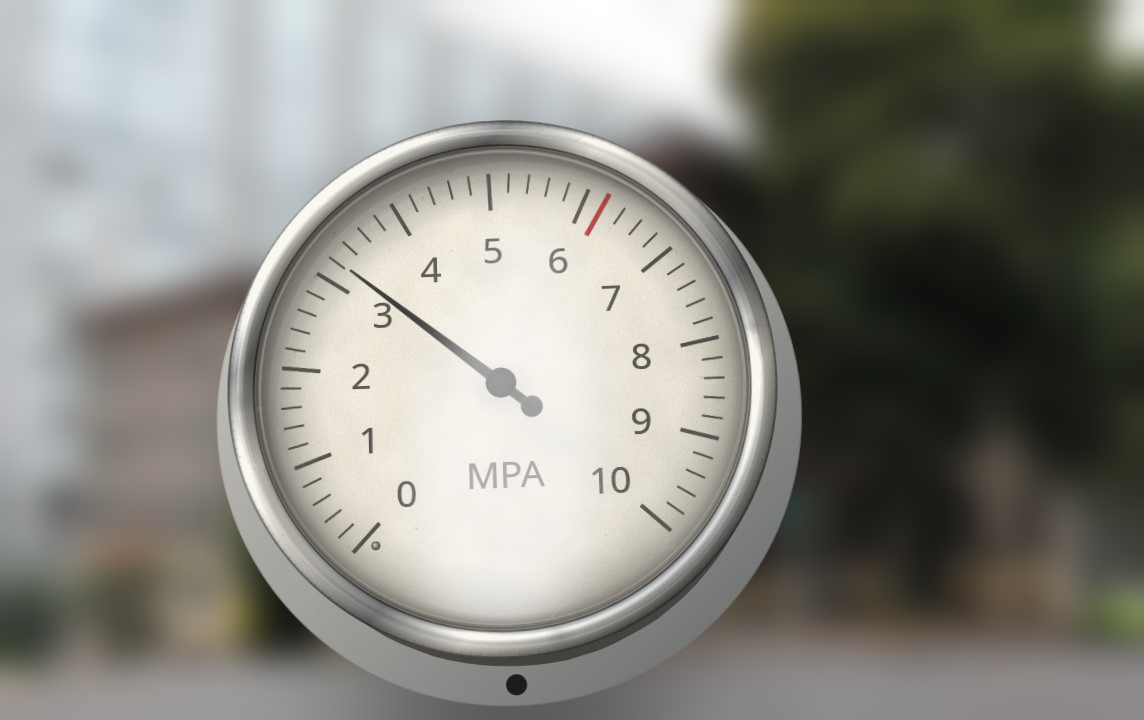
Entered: 3.2 MPa
